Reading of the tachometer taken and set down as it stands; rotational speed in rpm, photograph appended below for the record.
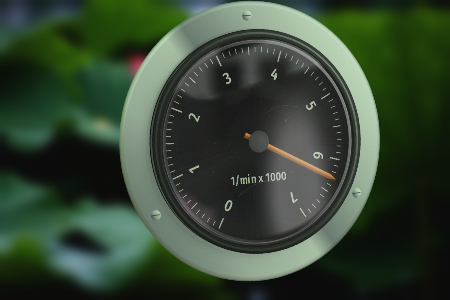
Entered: 6300 rpm
